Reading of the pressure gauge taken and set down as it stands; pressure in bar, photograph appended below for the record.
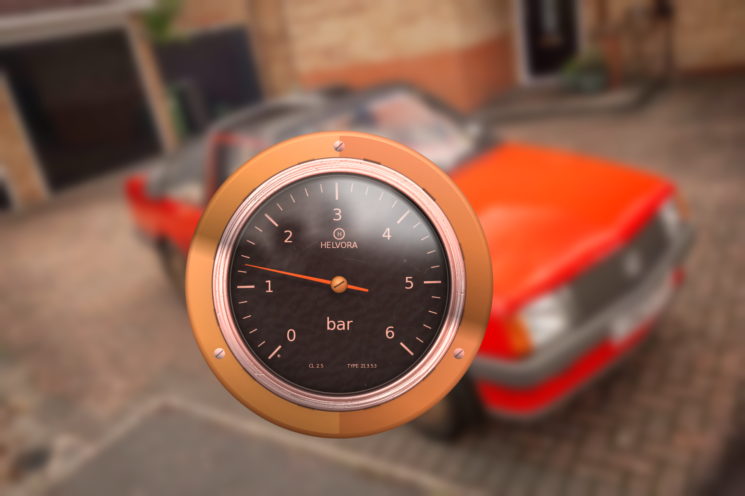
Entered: 1.3 bar
